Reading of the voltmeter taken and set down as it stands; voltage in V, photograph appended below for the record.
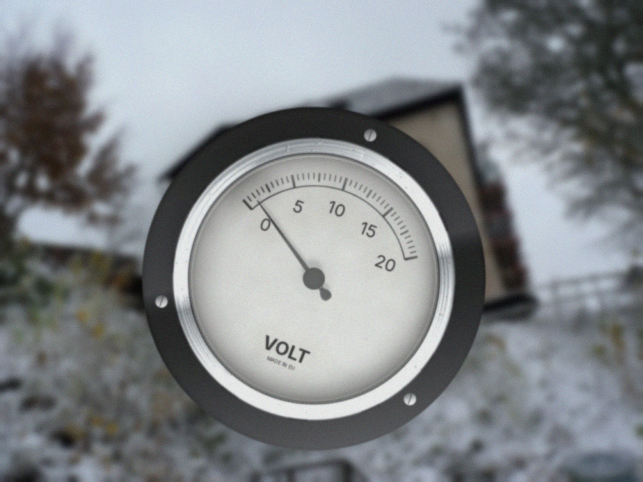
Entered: 1 V
